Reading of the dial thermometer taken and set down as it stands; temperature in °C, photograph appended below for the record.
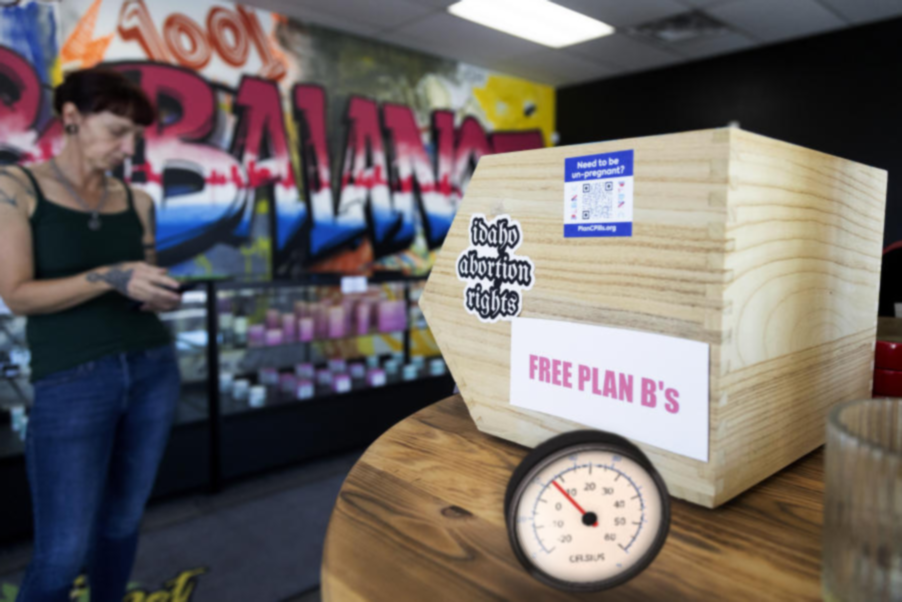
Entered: 7.5 °C
